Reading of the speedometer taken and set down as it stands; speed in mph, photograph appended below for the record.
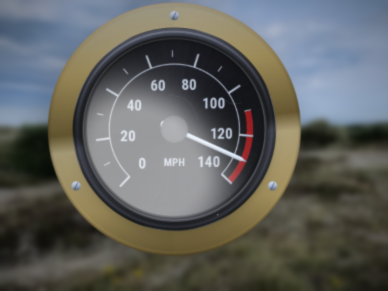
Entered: 130 mph
